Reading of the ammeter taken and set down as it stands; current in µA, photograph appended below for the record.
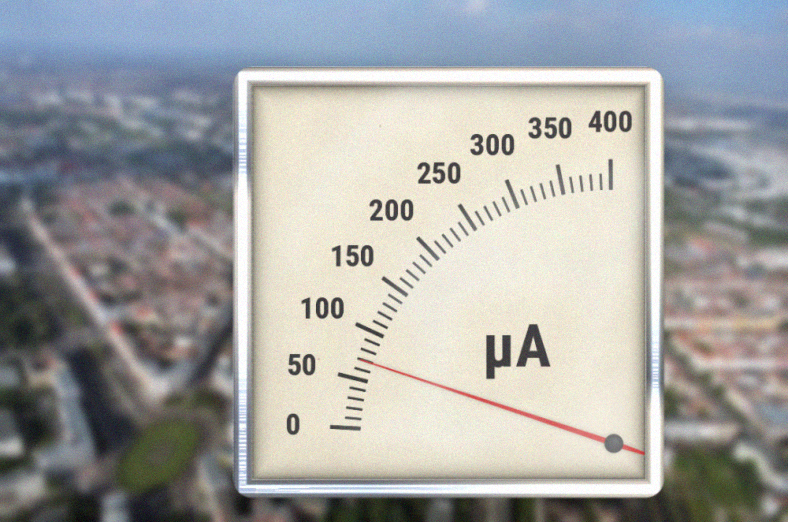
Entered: 70 µA
